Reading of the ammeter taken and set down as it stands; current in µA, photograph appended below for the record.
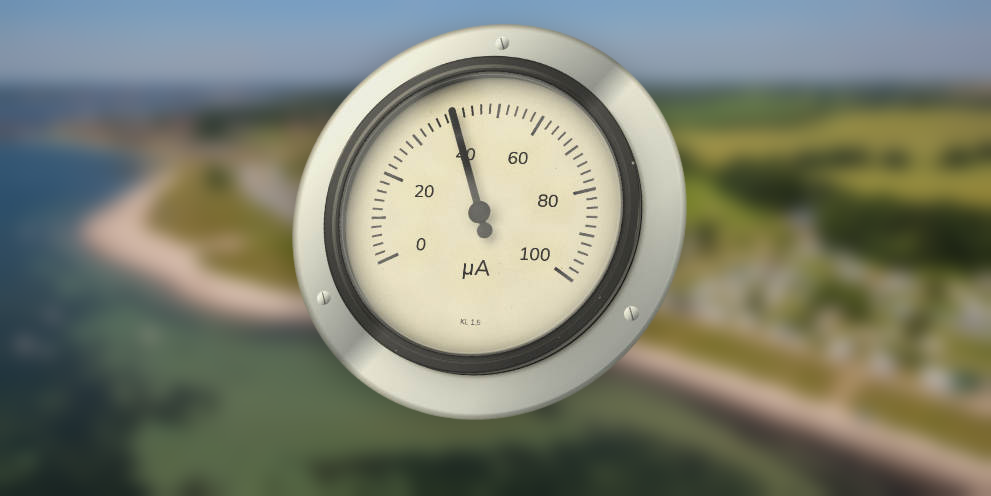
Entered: 40 µA
